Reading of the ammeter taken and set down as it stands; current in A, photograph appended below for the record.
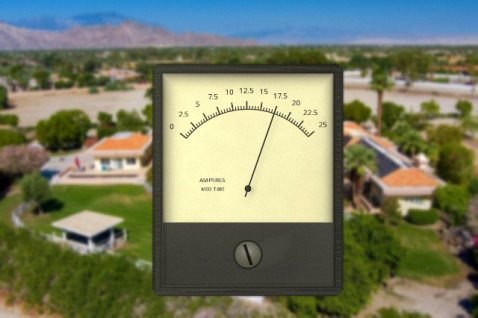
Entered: 17.5 A
